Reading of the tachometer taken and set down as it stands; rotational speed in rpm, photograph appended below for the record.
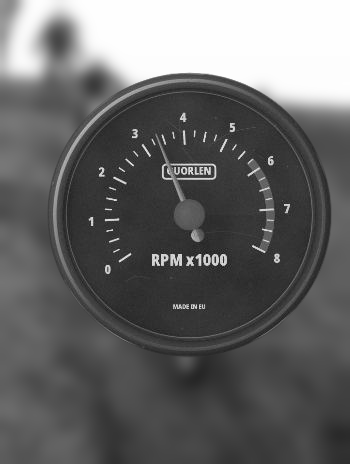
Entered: 3375 rpm
